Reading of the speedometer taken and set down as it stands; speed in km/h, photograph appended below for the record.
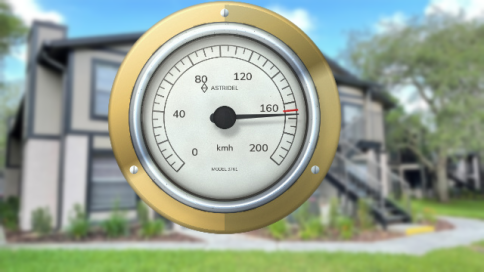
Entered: 167.5 km/h
